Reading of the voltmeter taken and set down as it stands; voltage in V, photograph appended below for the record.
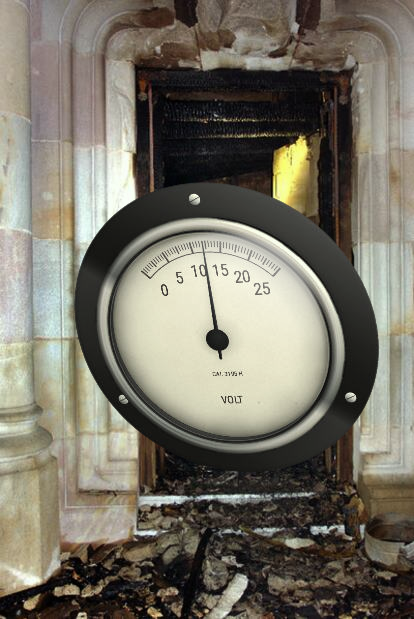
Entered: 12.5 V
